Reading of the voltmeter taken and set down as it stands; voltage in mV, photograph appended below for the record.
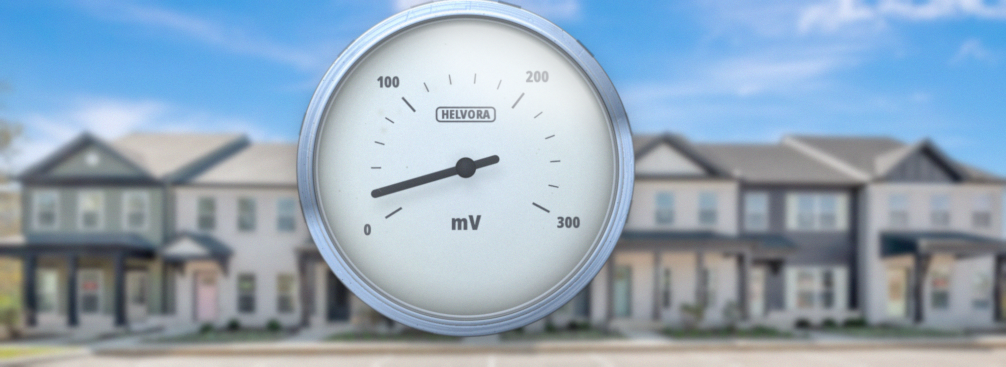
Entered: 20 mV
